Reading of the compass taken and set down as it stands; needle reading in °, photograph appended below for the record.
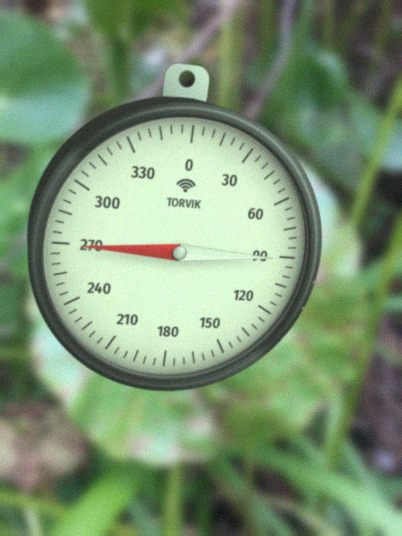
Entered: 270 °
